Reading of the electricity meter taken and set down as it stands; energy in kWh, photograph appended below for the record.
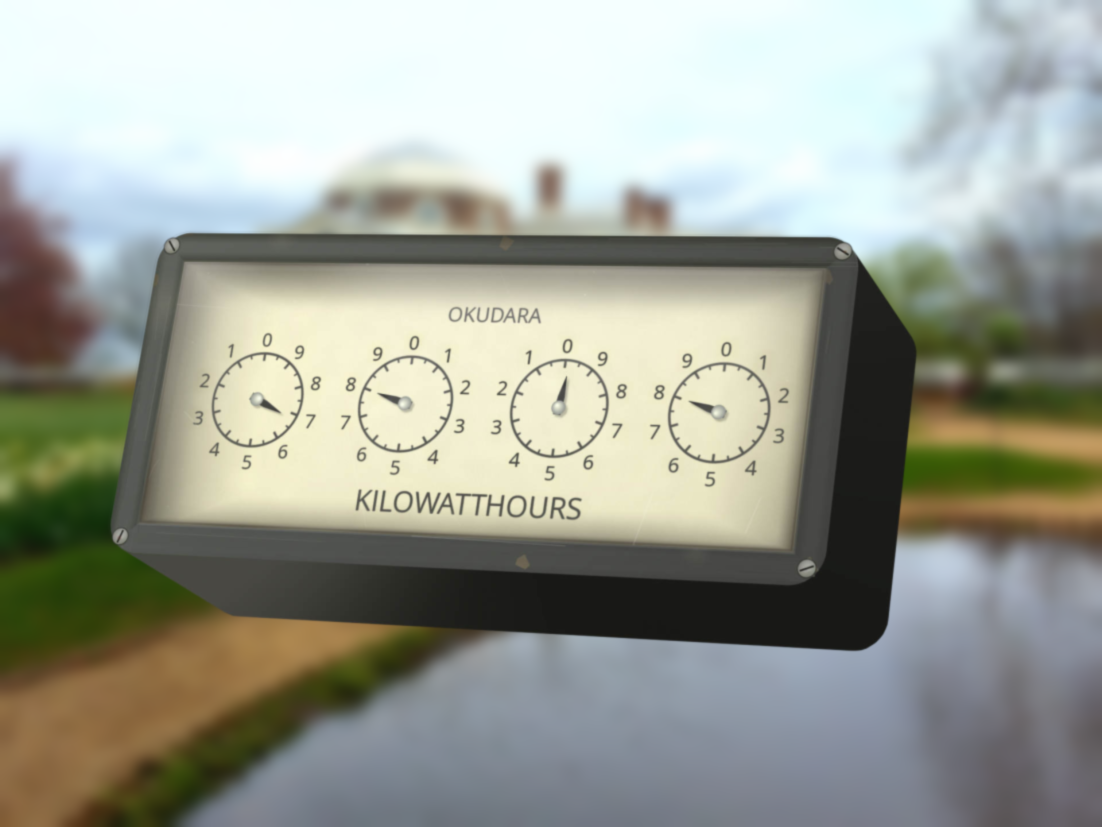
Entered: 6798 kWh
